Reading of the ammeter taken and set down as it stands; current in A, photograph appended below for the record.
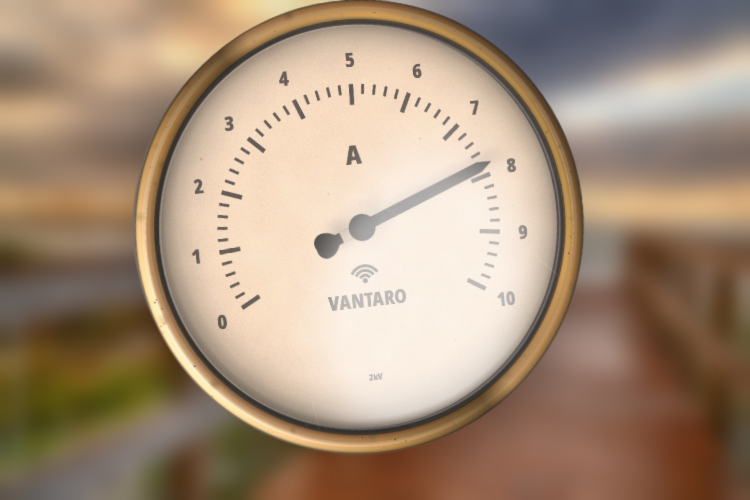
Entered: 7.8 A
